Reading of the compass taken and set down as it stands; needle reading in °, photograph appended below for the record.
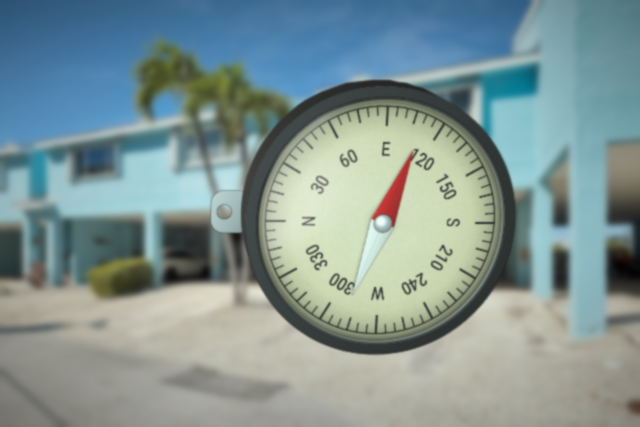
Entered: 110 °
